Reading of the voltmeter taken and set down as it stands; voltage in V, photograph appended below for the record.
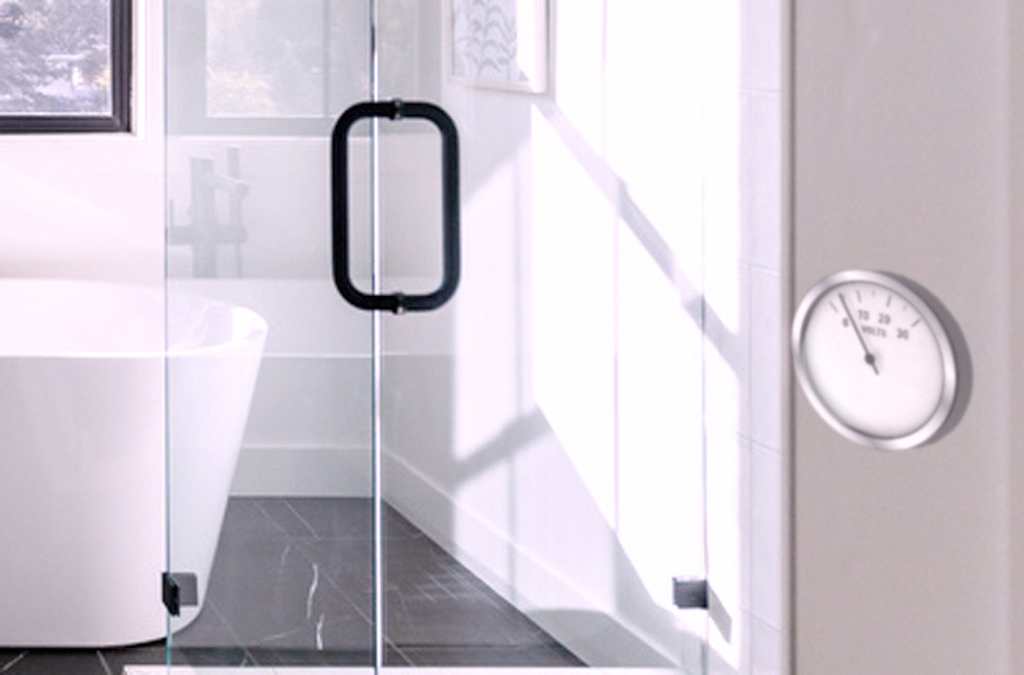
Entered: 5 V
